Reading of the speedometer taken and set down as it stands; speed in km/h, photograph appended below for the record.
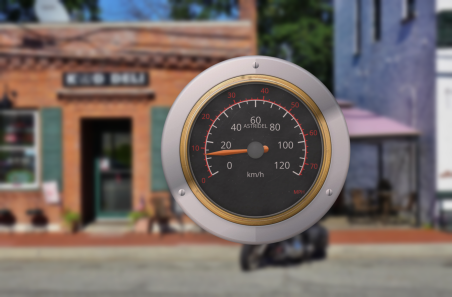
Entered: 12.5 km/h
